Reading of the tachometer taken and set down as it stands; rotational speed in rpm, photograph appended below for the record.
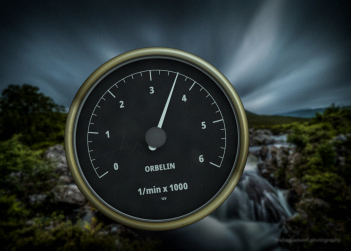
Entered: 3600 rpm
